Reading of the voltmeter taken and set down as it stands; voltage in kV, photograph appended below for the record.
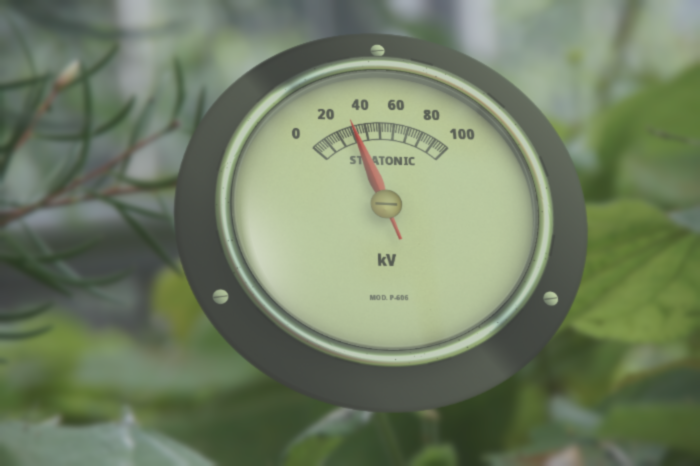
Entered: 30 kV
